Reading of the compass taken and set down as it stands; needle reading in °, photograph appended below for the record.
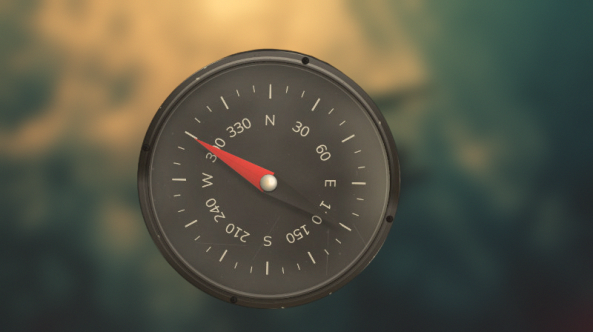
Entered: 300 °
